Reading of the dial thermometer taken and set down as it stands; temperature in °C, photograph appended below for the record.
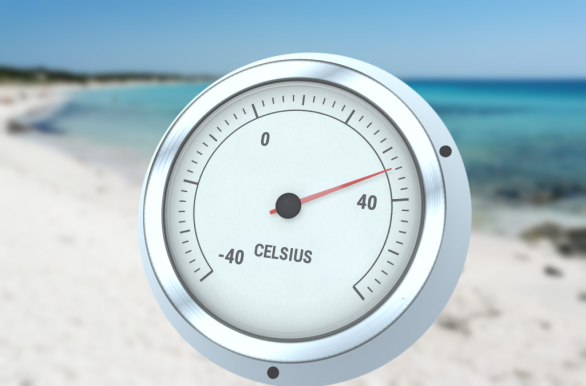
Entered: 34 °C
